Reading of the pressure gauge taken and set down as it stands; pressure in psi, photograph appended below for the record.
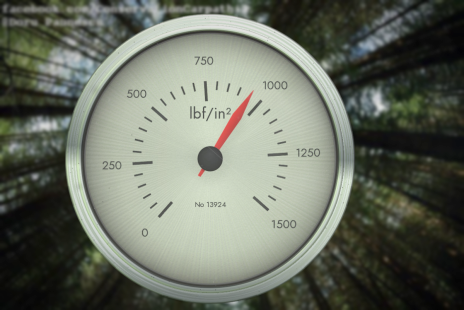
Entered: 950 psi
